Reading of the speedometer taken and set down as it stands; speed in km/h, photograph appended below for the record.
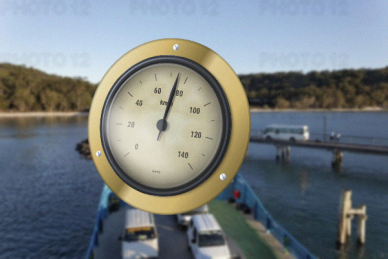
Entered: 75 km/h
